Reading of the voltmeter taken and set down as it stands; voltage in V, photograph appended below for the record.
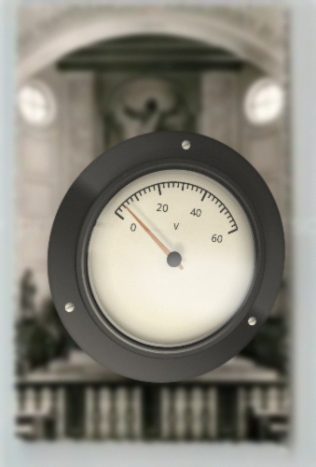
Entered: 4 V
